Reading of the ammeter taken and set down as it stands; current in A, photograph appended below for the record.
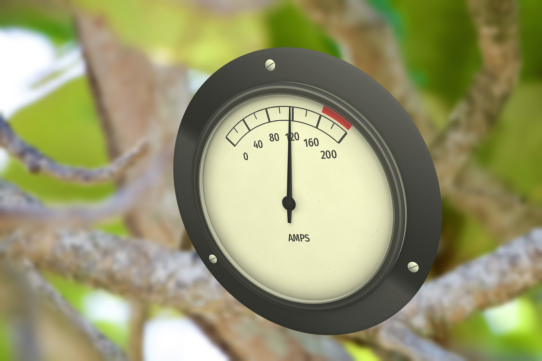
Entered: 120 A
